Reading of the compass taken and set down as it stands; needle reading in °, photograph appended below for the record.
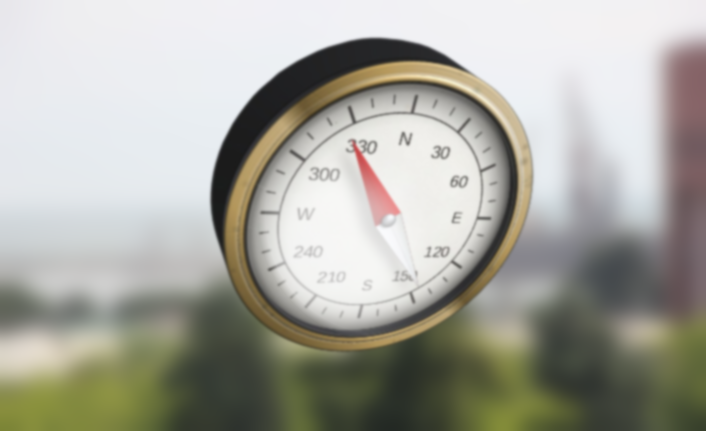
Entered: 325 °
